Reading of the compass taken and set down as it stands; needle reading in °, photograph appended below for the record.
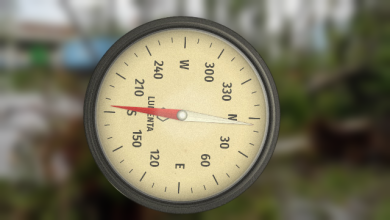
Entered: 185 °
